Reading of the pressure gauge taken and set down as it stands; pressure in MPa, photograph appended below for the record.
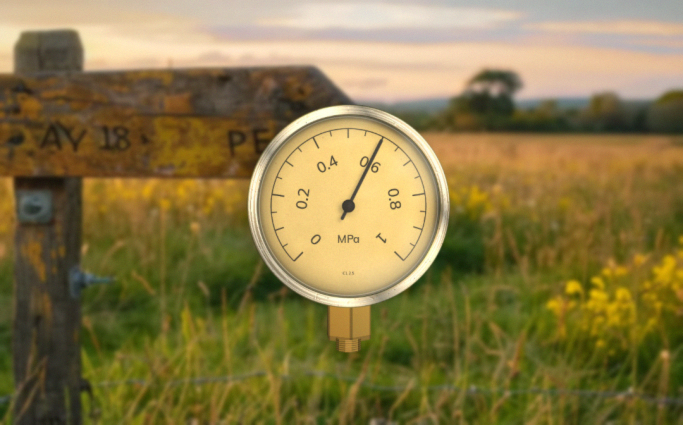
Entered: 0.6 MPa
